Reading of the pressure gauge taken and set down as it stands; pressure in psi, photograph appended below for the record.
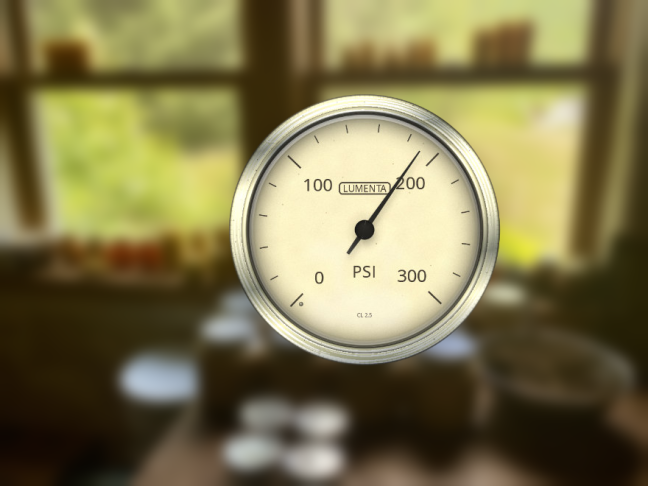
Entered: 190 psi
